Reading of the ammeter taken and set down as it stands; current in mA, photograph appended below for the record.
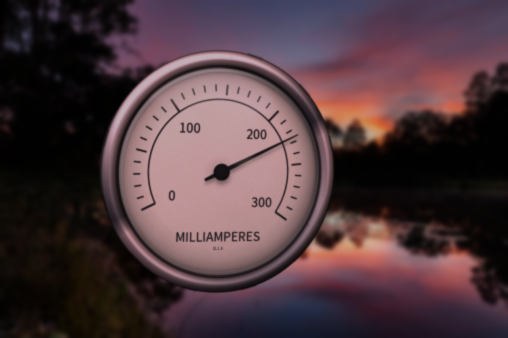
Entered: 225 mA
